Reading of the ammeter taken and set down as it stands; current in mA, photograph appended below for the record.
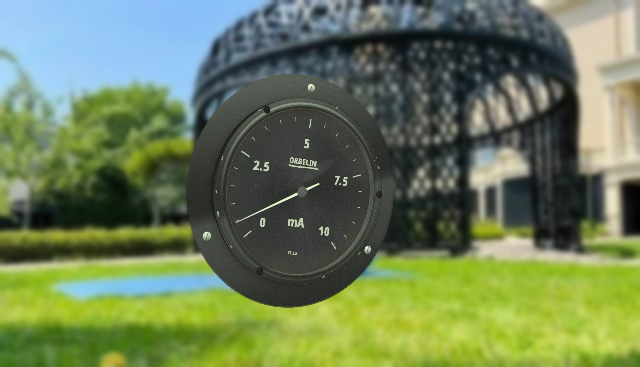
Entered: 0.5 mA
